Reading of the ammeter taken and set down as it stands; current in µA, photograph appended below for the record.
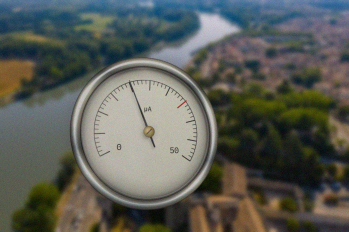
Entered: 20 µA
